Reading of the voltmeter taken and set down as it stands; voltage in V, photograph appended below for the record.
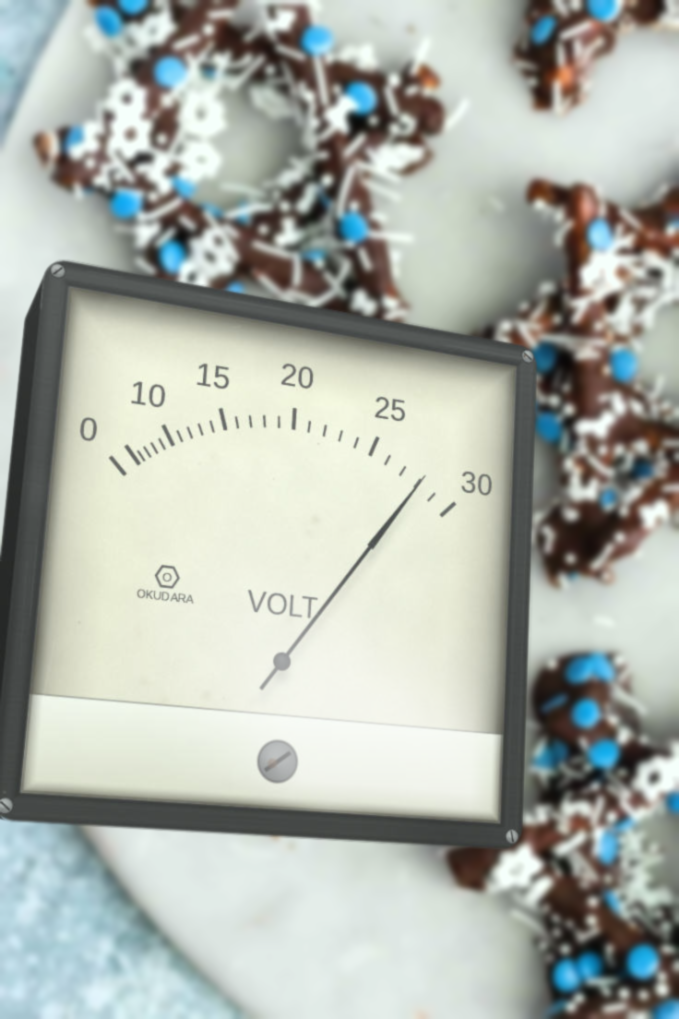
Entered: 28 V
